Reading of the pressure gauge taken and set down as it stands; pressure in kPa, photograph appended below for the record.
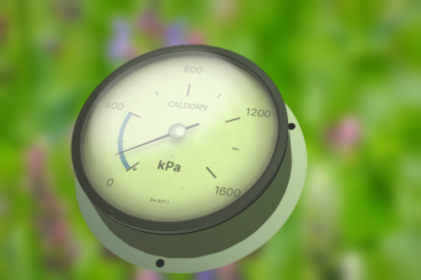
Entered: 100 kPa
